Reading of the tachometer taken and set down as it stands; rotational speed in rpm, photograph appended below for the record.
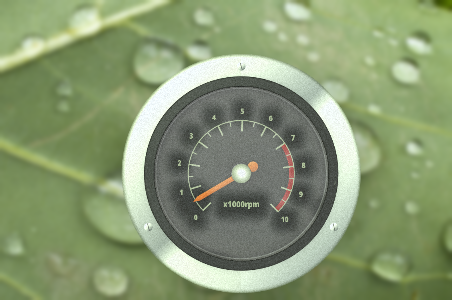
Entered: 500 rpm
